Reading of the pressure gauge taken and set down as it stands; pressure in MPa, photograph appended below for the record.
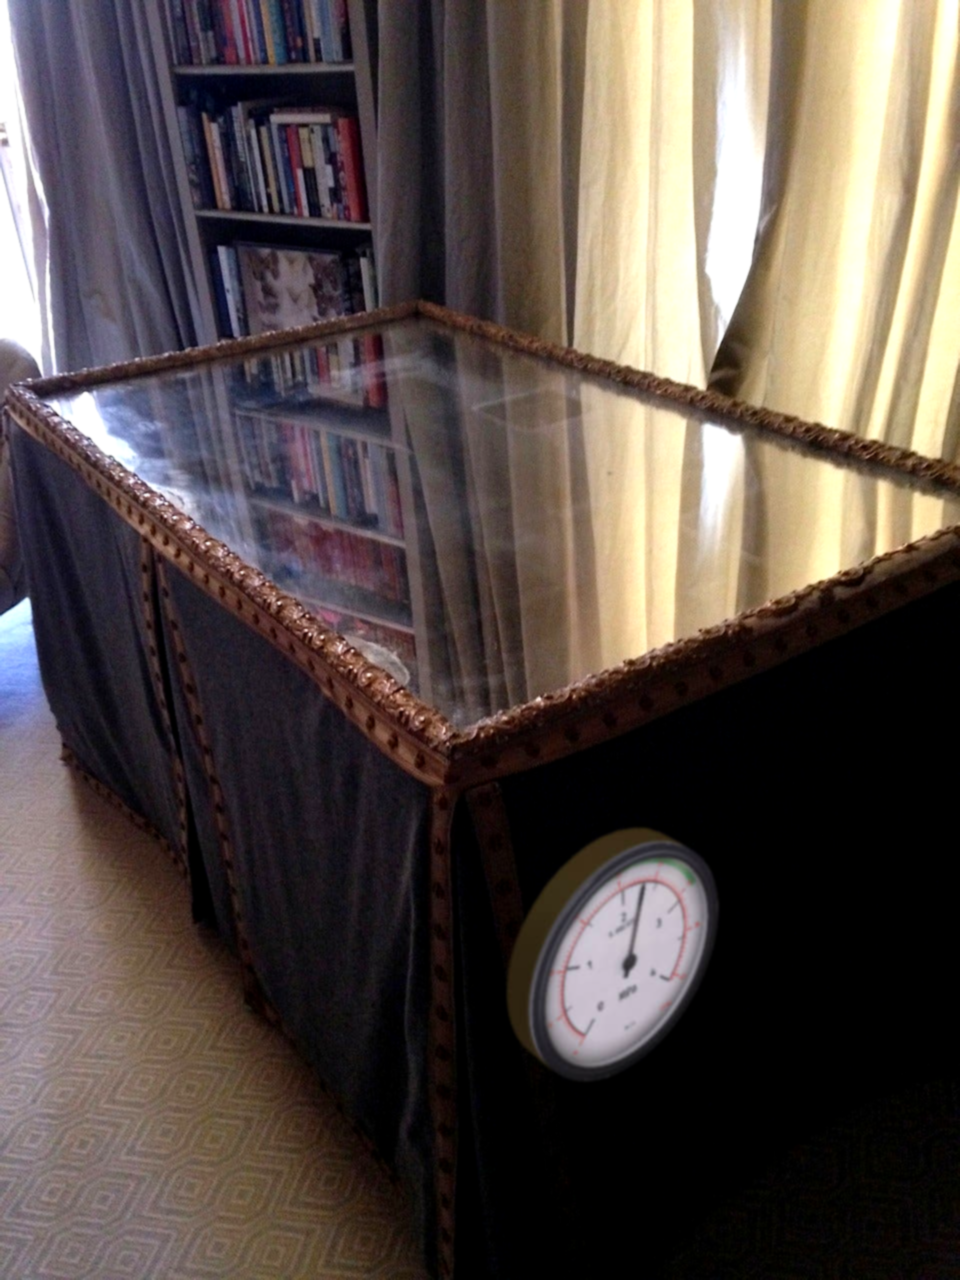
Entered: 2.25 MPa
